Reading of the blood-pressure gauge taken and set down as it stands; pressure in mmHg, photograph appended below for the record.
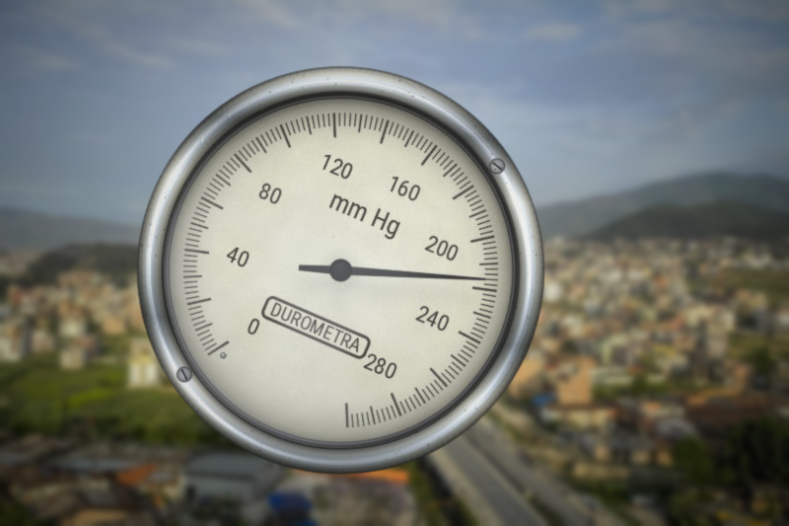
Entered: 216 mmHg
